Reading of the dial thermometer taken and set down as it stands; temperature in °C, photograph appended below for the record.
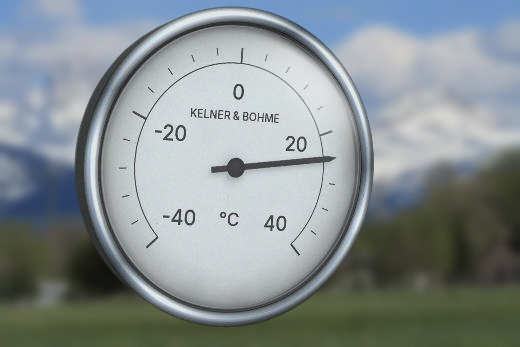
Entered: 24 °C
